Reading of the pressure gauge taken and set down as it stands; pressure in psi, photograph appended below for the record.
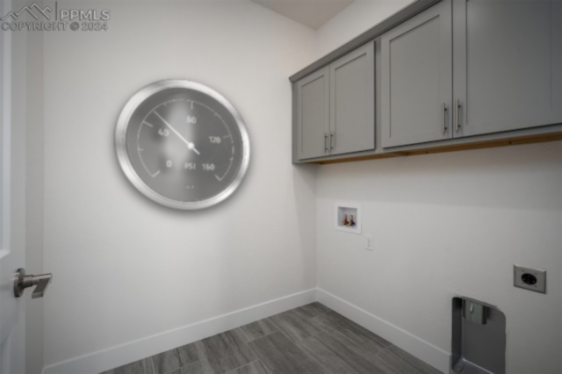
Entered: 50 psi
